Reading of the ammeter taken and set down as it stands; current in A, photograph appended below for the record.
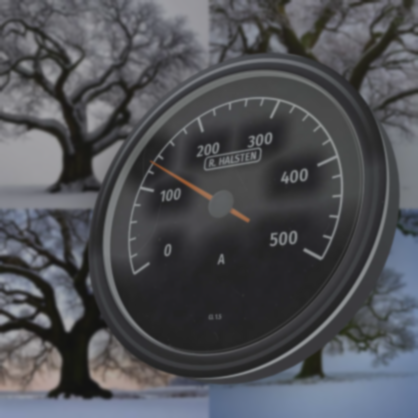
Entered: 130 A
